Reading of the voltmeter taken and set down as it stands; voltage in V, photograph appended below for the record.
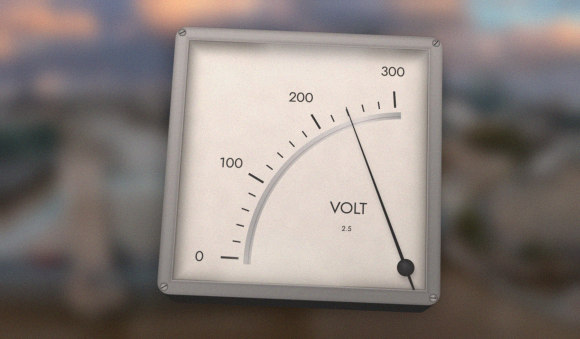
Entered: 240 V
